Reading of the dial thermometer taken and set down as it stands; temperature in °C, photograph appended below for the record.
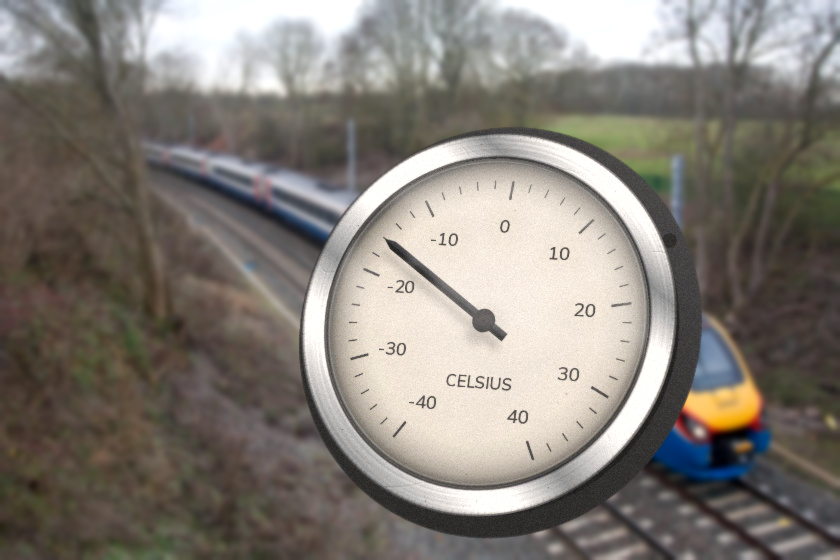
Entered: -16 °C
